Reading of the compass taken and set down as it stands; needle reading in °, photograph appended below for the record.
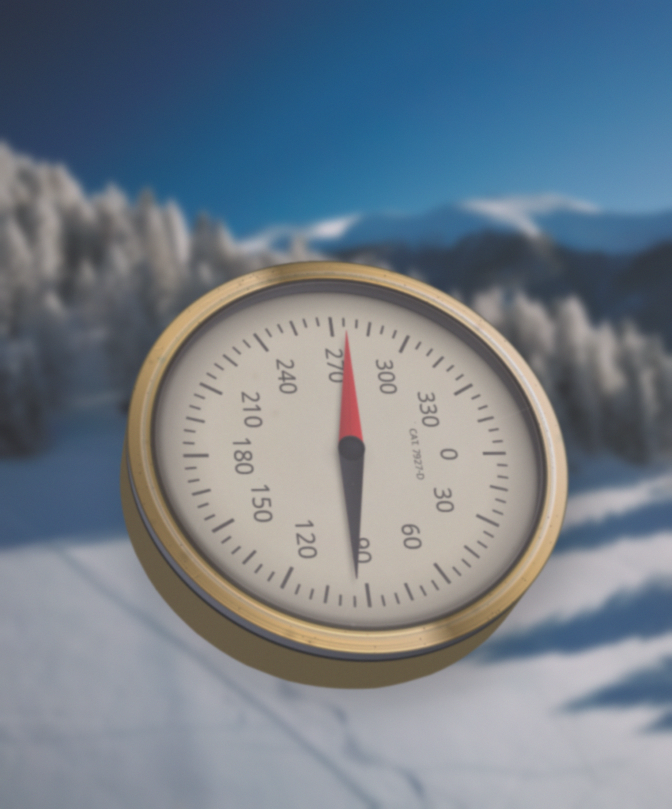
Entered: 275 °
